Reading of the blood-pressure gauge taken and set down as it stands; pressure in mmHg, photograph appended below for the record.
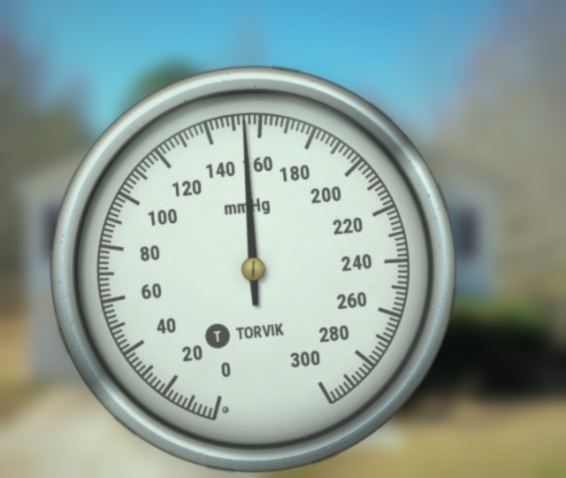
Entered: 154 mmHg
